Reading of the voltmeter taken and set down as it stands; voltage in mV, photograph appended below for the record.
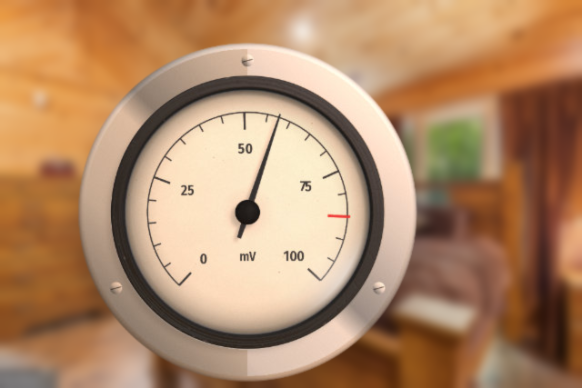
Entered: 57.5 mV
